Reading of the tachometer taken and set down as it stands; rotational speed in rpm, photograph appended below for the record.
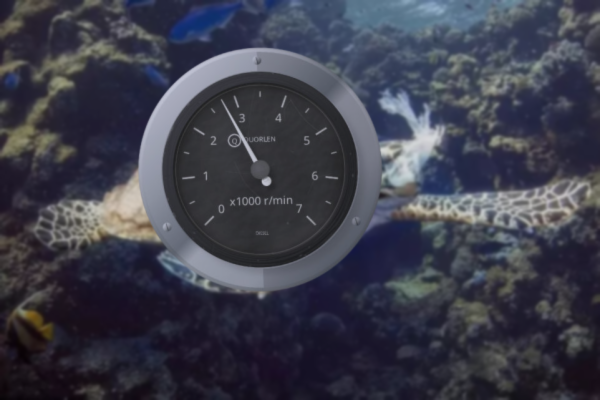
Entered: 2750 rpm
